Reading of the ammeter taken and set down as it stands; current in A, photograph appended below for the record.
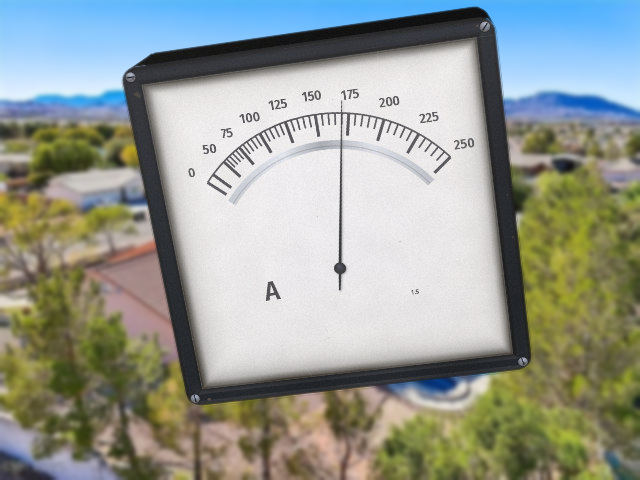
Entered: 170 A
